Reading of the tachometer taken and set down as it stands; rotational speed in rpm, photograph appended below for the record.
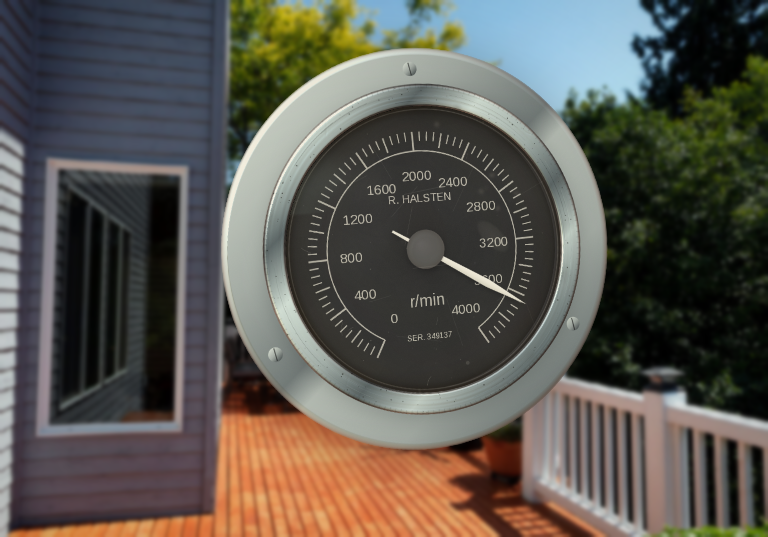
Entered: 3650 rpm
